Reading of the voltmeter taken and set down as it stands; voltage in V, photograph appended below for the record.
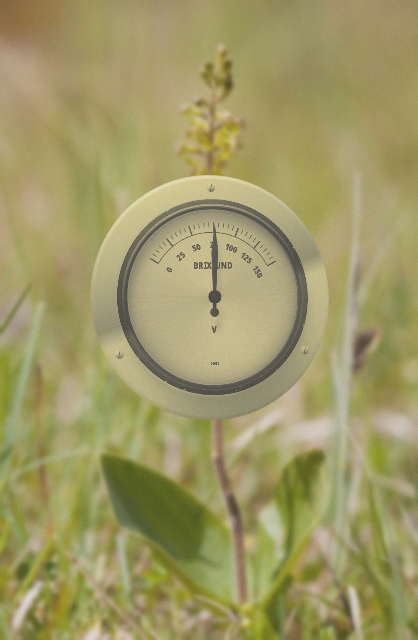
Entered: 75 V
